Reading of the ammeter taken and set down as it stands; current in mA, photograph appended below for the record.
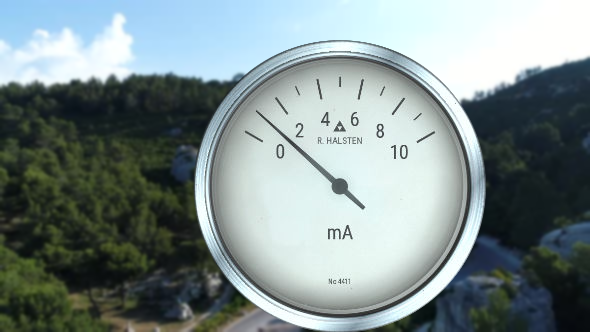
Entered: 1 mA
